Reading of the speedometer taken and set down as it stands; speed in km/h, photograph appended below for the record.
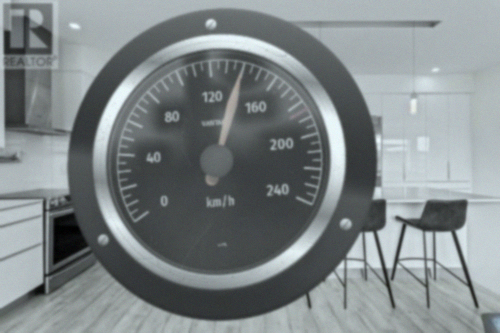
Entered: 140 km/h
